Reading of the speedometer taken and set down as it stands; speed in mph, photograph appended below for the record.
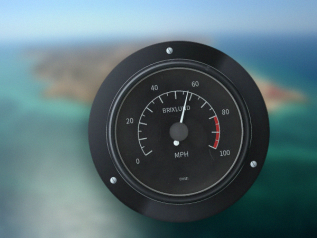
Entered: 57.5 mph
